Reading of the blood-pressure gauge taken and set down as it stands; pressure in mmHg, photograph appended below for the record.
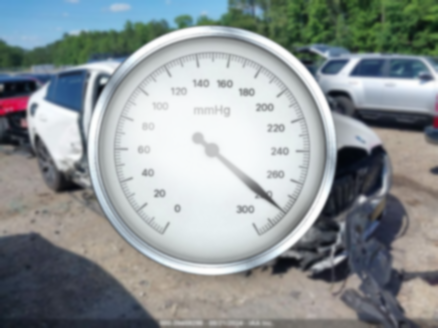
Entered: 280 mmHg
